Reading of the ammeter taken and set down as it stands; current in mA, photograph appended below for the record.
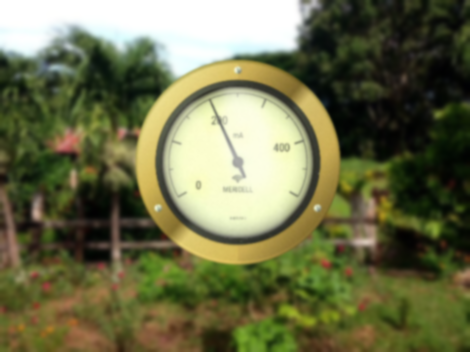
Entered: 200 mA
